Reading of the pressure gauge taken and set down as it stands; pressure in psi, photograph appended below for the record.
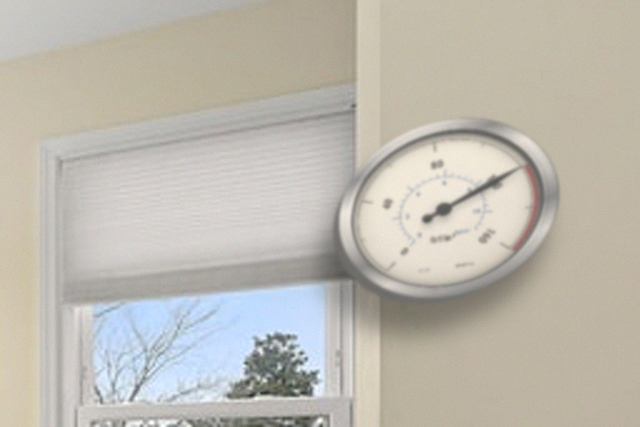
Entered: 120 psi
